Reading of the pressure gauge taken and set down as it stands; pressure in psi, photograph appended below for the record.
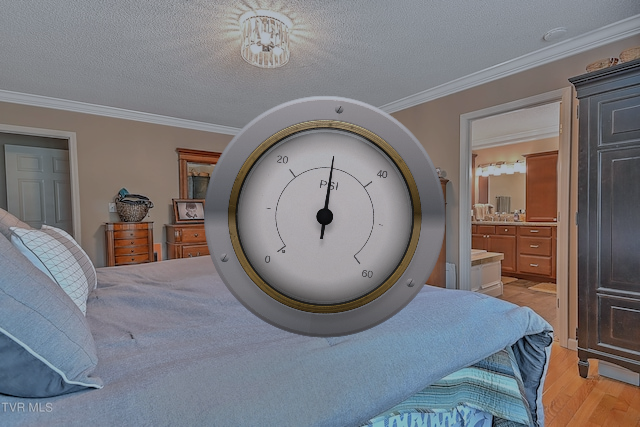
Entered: 30 psi
